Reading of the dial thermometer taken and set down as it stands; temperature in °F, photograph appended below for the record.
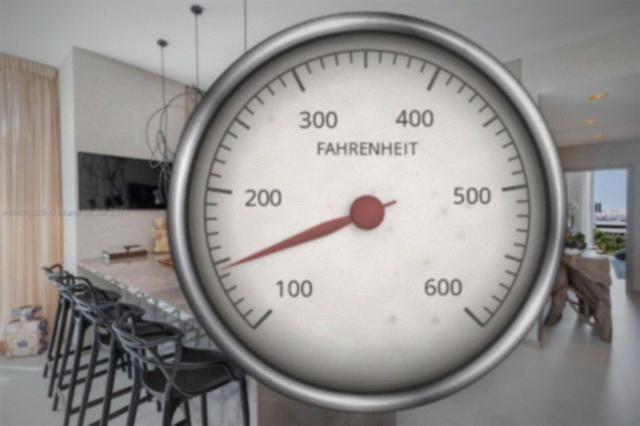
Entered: 145 °F
